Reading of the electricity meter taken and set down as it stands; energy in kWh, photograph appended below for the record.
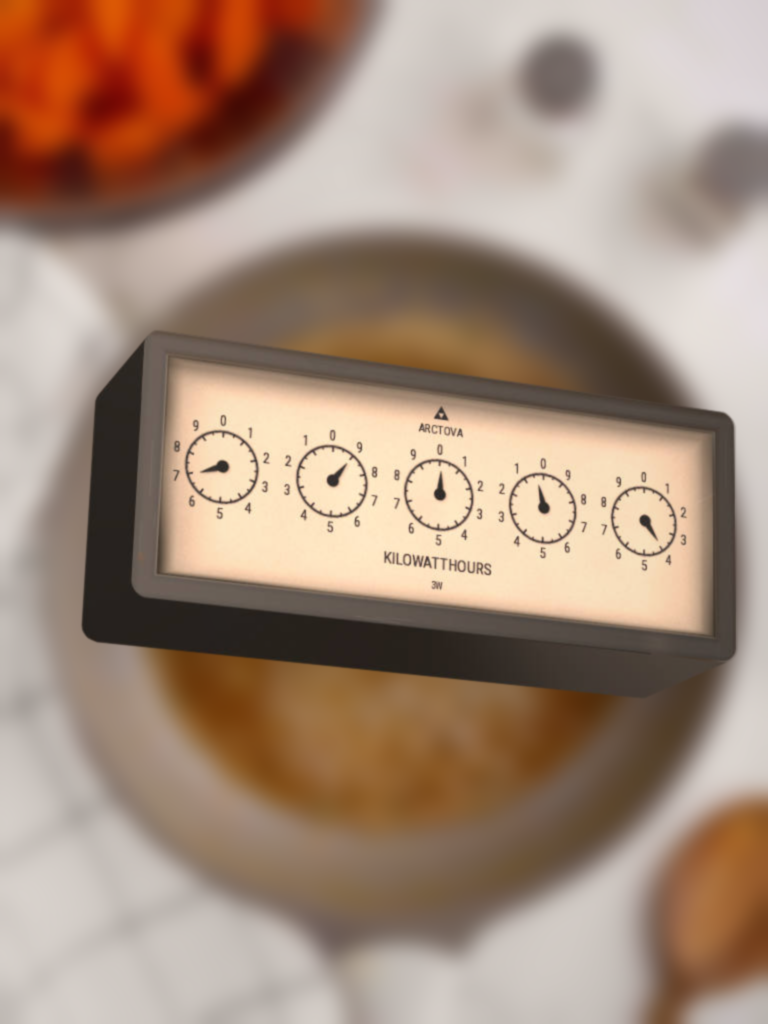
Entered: 69004 kWh
